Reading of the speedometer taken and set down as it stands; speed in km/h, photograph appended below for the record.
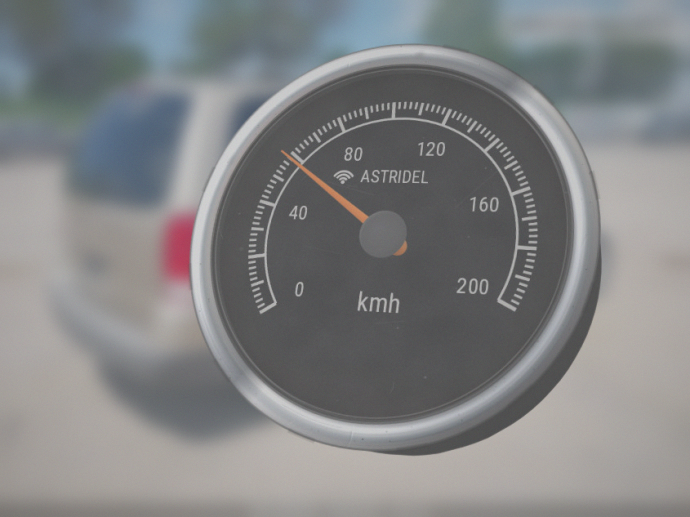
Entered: 58 km/h
